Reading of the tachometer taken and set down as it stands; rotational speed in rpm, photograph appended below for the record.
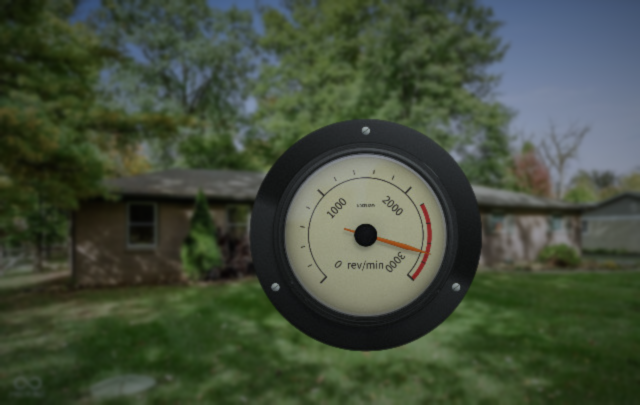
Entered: 2700 rpm
